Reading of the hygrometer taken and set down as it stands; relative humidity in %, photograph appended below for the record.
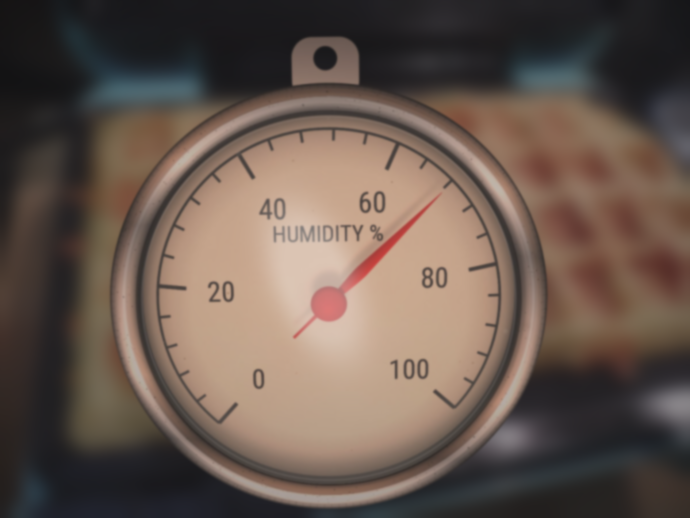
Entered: 68 %
